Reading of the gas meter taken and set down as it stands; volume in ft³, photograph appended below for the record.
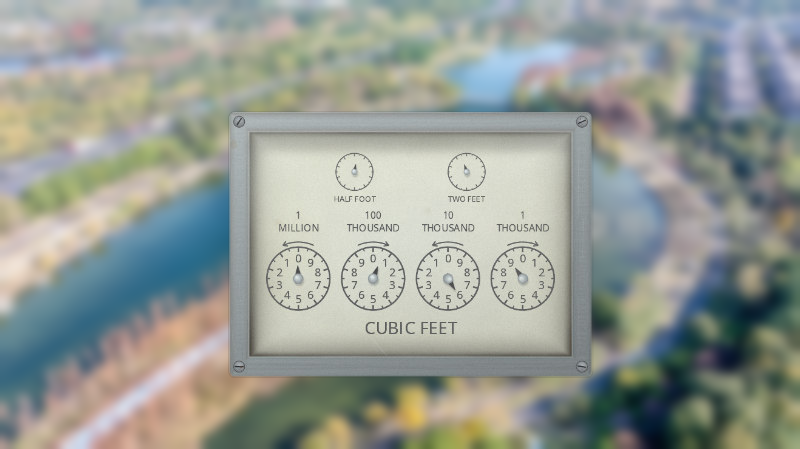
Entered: 5900 ft³
